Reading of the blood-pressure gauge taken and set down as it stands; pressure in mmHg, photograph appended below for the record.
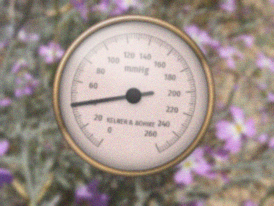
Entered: 40 mmHg
